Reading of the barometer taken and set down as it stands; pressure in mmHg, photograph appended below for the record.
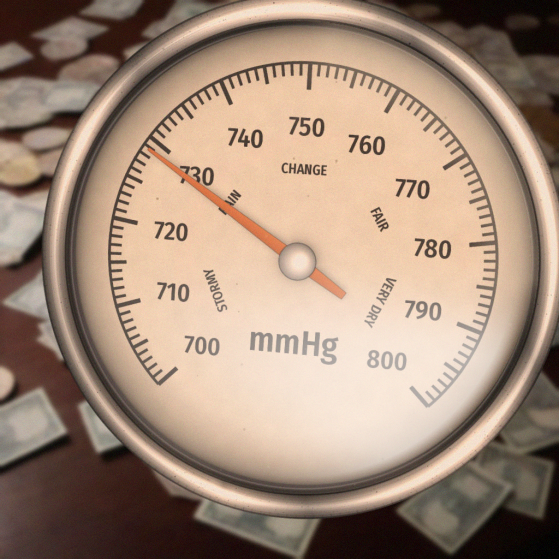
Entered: 729 mmHg
